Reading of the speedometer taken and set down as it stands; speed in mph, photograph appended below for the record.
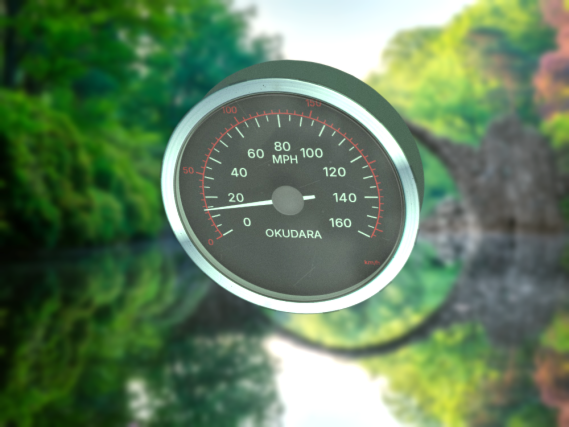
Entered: 15 mph
